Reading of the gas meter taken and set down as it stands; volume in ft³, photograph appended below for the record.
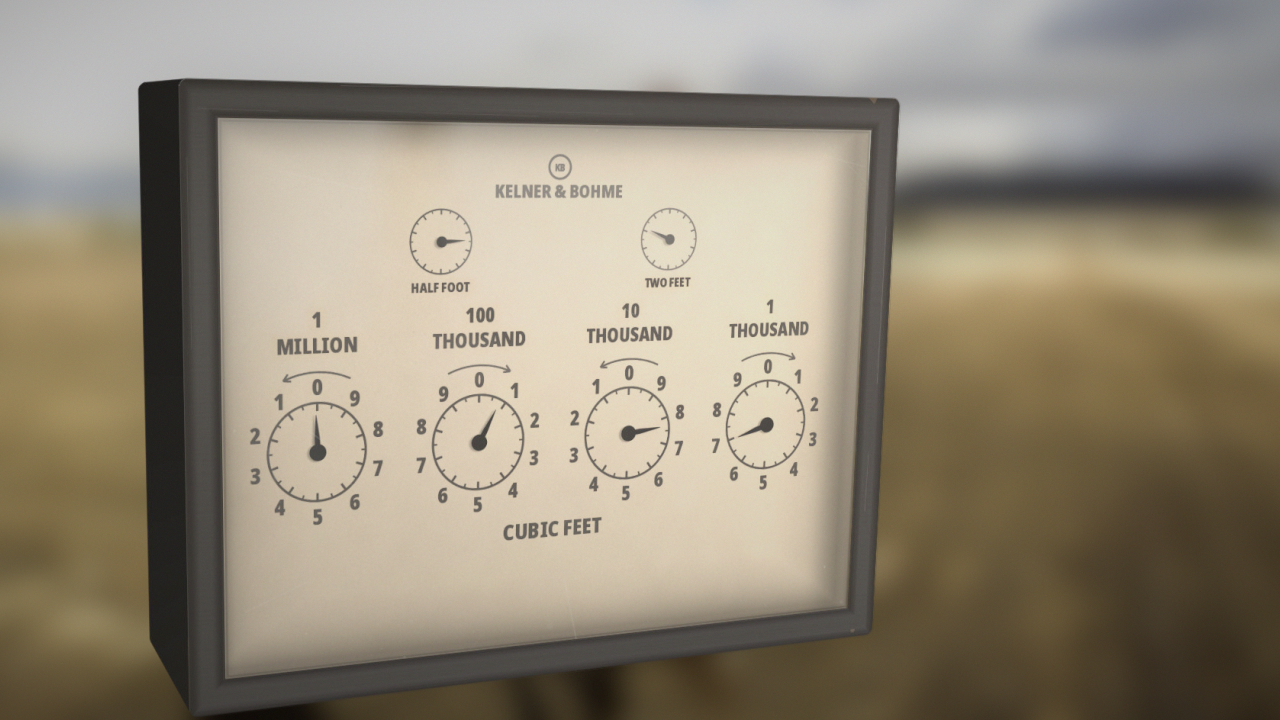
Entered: 7700 ft³
